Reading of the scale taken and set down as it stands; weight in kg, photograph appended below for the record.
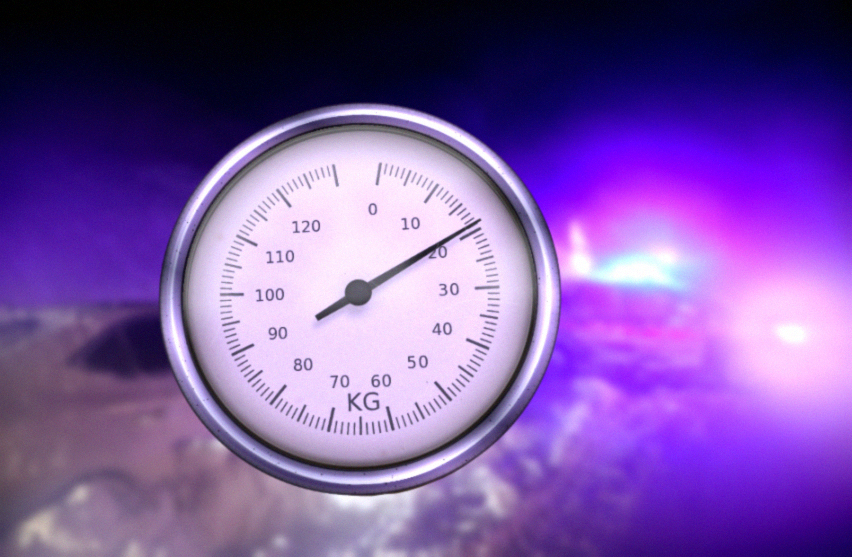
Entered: 19 kg
